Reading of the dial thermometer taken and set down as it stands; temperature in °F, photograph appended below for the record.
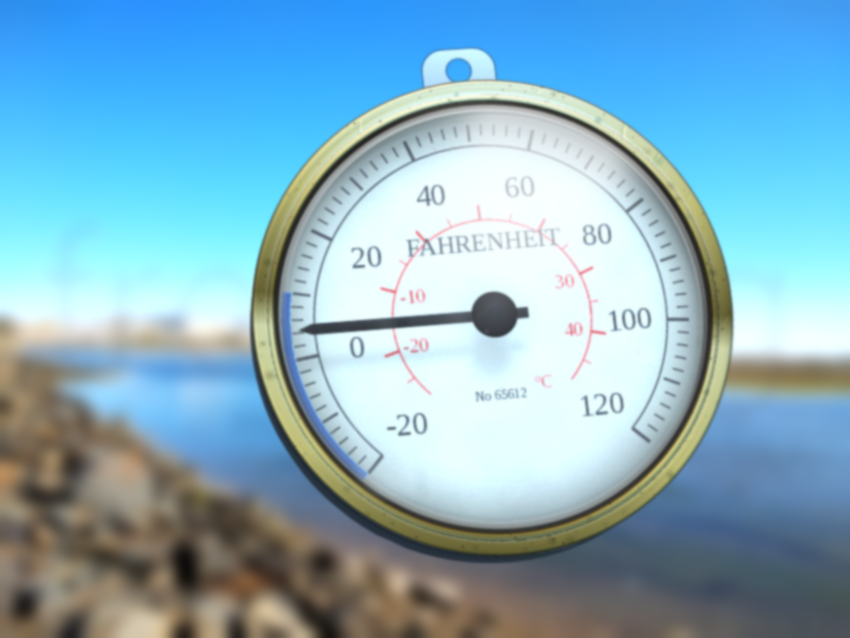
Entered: 4 °F
